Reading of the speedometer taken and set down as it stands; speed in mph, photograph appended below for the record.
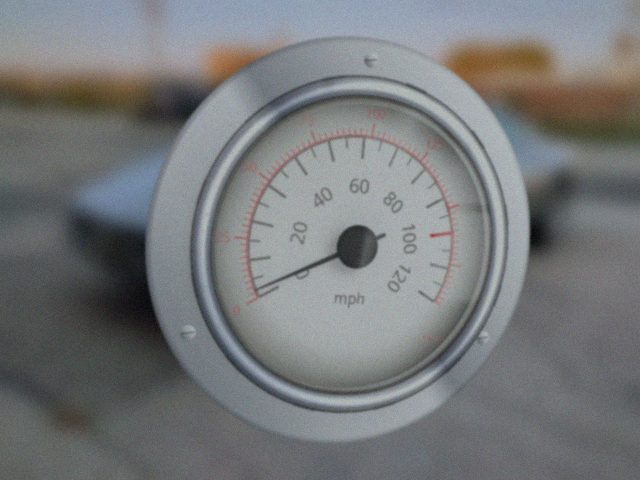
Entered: 2.5 mph
